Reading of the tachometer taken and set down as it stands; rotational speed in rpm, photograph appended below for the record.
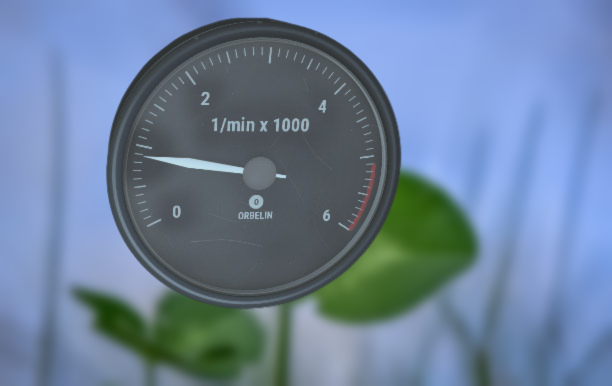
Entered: 900 rpm
